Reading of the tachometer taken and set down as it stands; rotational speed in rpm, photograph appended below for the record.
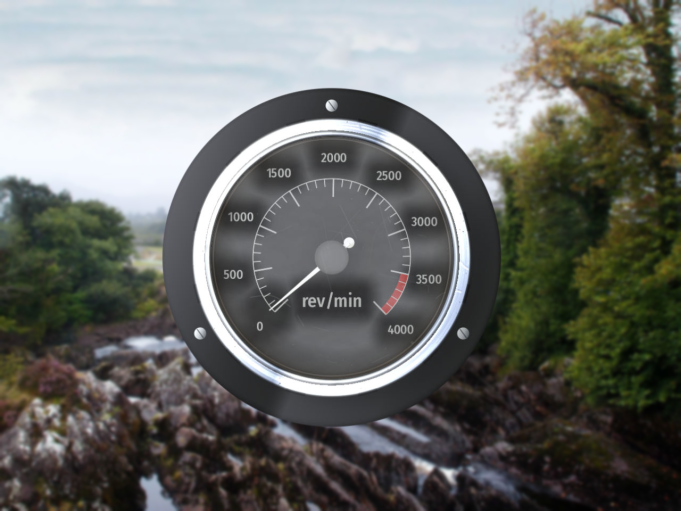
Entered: 50 rpm
